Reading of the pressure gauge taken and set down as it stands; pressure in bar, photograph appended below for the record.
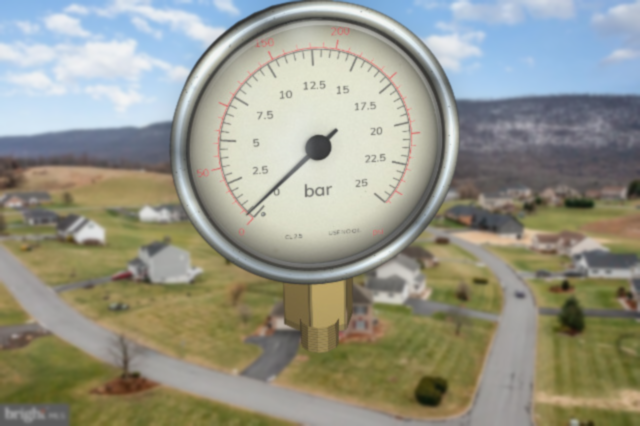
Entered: 0.5 bar
